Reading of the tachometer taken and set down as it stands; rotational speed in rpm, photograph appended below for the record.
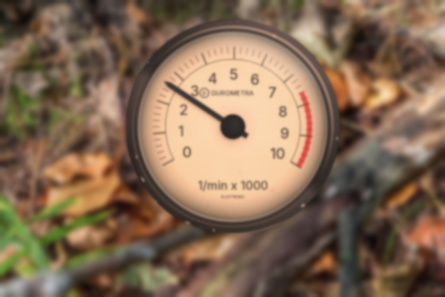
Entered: 2600 rpm
